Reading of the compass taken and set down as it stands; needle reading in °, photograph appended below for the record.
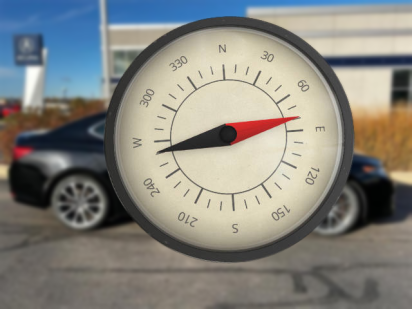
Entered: 80 °
